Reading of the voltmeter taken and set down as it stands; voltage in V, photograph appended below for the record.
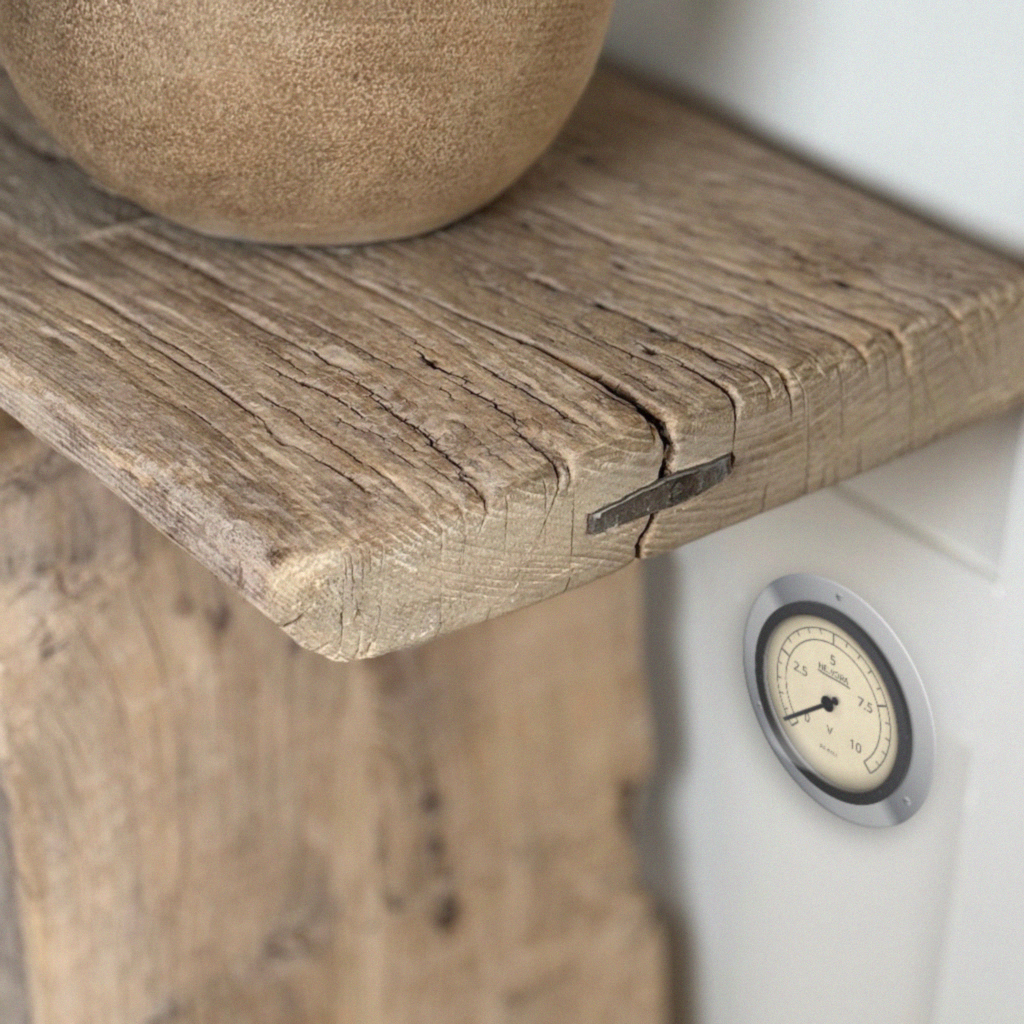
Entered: 0.25 V
